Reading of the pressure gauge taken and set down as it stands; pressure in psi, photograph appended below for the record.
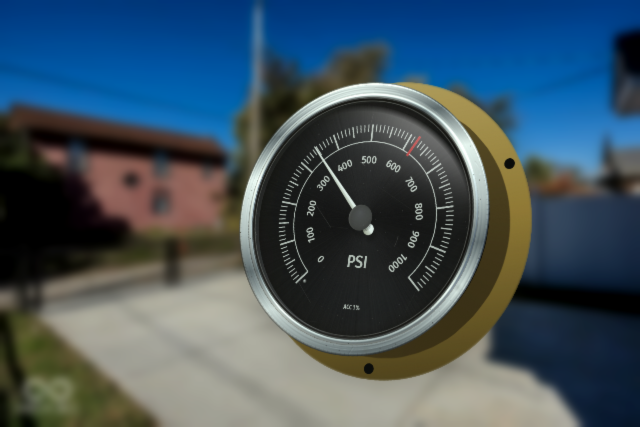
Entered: 350 psi
